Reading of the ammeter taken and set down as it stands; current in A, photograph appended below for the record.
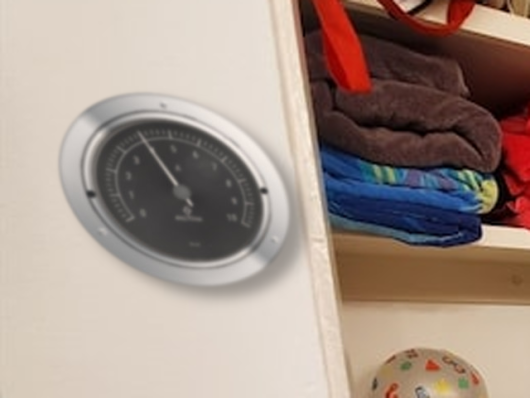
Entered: 4 A
